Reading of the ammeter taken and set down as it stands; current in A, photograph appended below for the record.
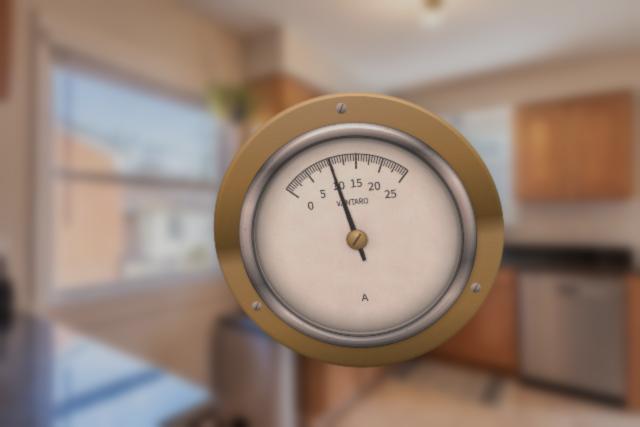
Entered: 10 A
